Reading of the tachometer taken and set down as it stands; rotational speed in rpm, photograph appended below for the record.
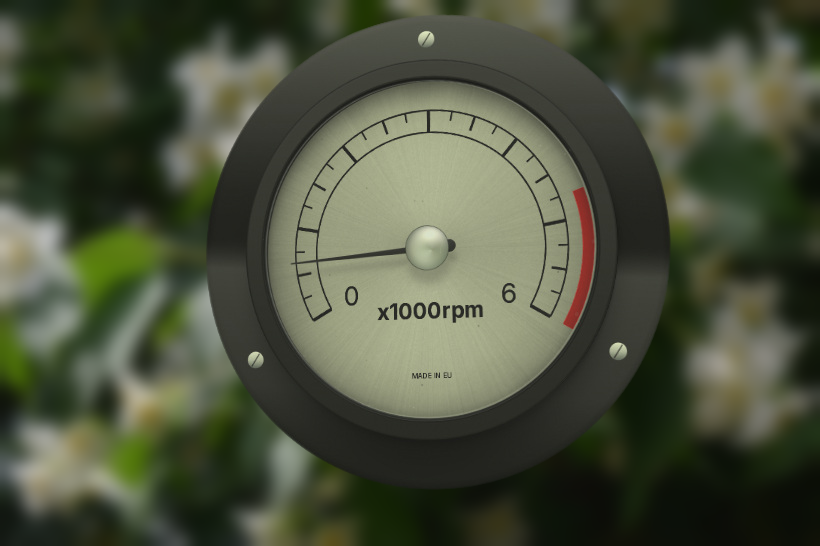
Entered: 625 rpm
